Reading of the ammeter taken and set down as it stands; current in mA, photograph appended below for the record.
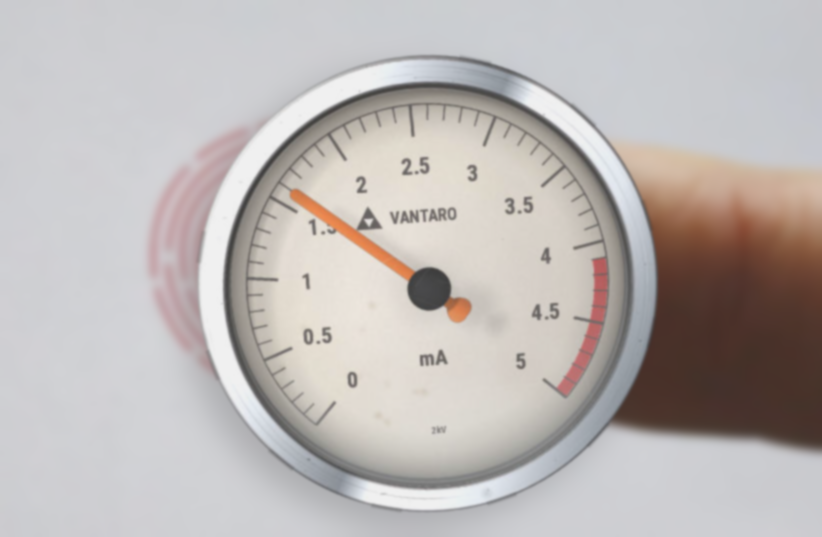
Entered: 1.6 mA
